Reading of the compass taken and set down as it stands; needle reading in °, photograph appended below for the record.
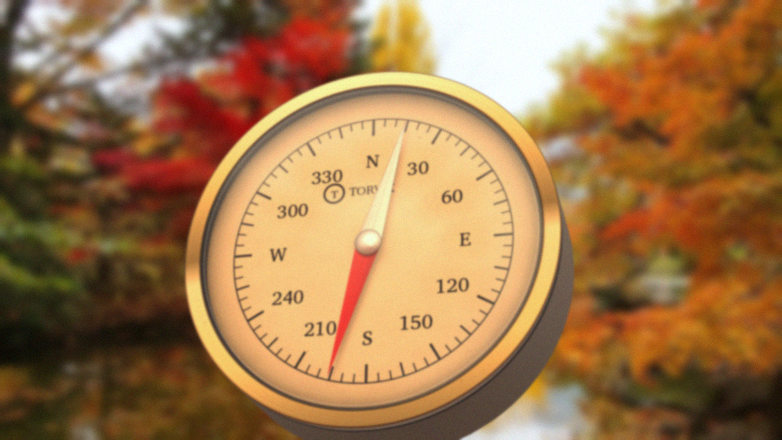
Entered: 195 °
